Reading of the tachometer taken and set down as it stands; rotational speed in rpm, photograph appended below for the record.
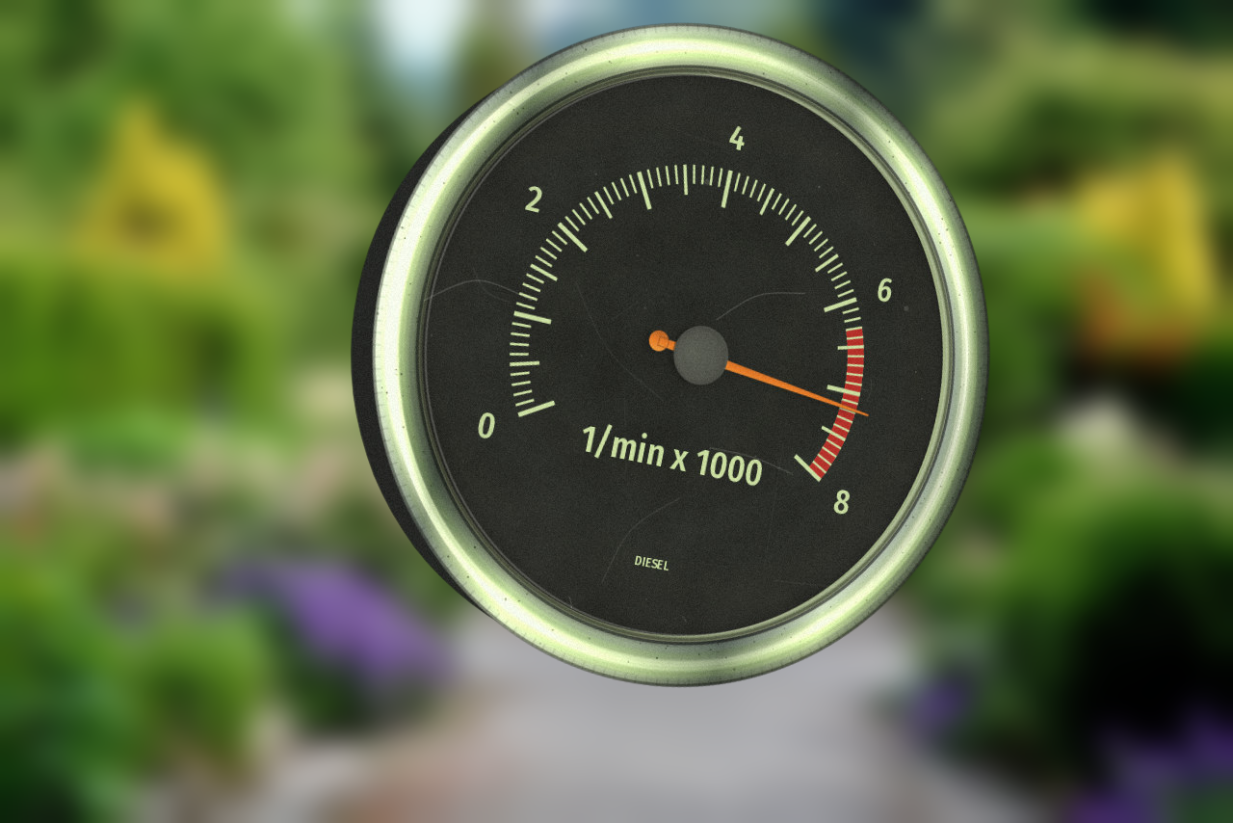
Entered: 7200 rpm
